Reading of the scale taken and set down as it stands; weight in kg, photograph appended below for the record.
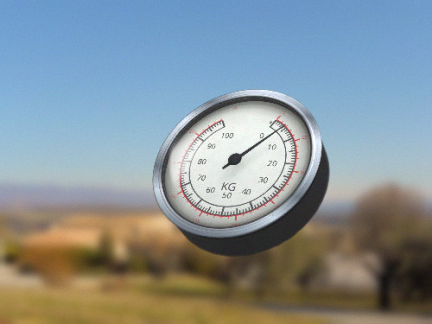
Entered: 5 kg
